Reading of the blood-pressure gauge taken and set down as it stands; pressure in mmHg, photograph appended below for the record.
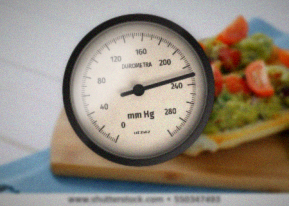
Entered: 230 mmHg
